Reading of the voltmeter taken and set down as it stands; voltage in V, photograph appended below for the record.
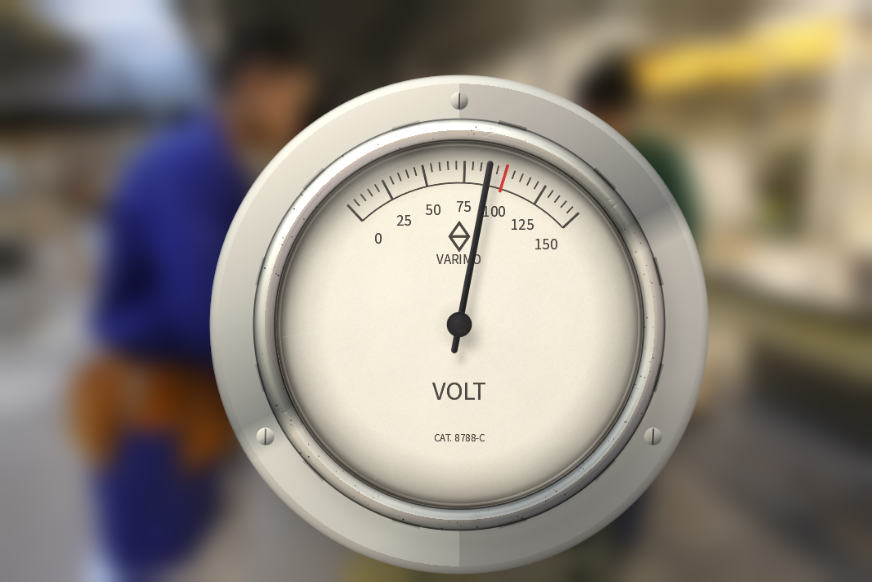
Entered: 90 V
